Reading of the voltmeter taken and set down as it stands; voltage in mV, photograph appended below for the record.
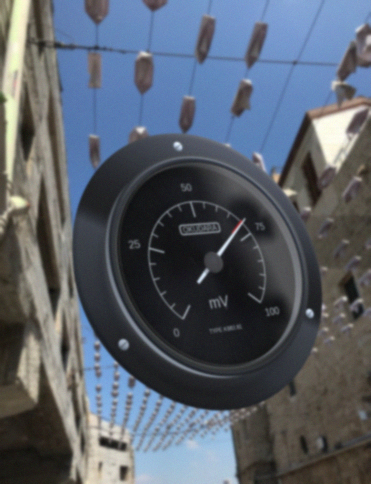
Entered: 70 mV
